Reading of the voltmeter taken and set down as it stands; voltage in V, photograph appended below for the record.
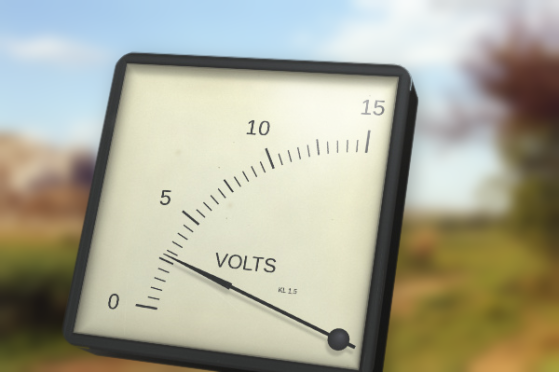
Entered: 2.75 V
